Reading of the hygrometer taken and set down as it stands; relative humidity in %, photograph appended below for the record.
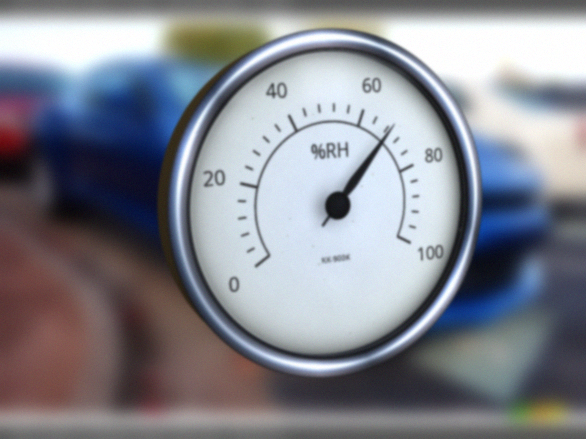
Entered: 68 %
